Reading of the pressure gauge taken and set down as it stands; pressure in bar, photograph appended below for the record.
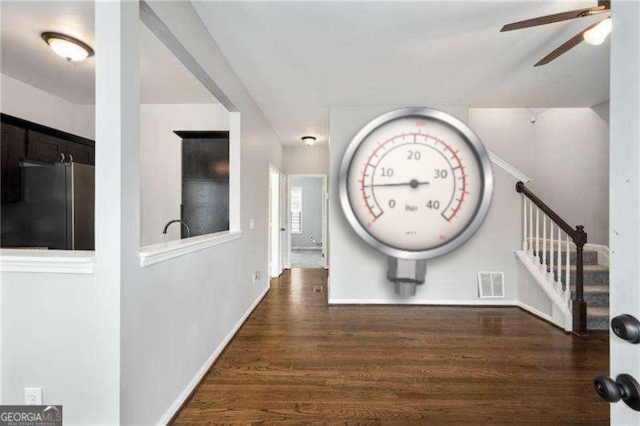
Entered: 6 bar
